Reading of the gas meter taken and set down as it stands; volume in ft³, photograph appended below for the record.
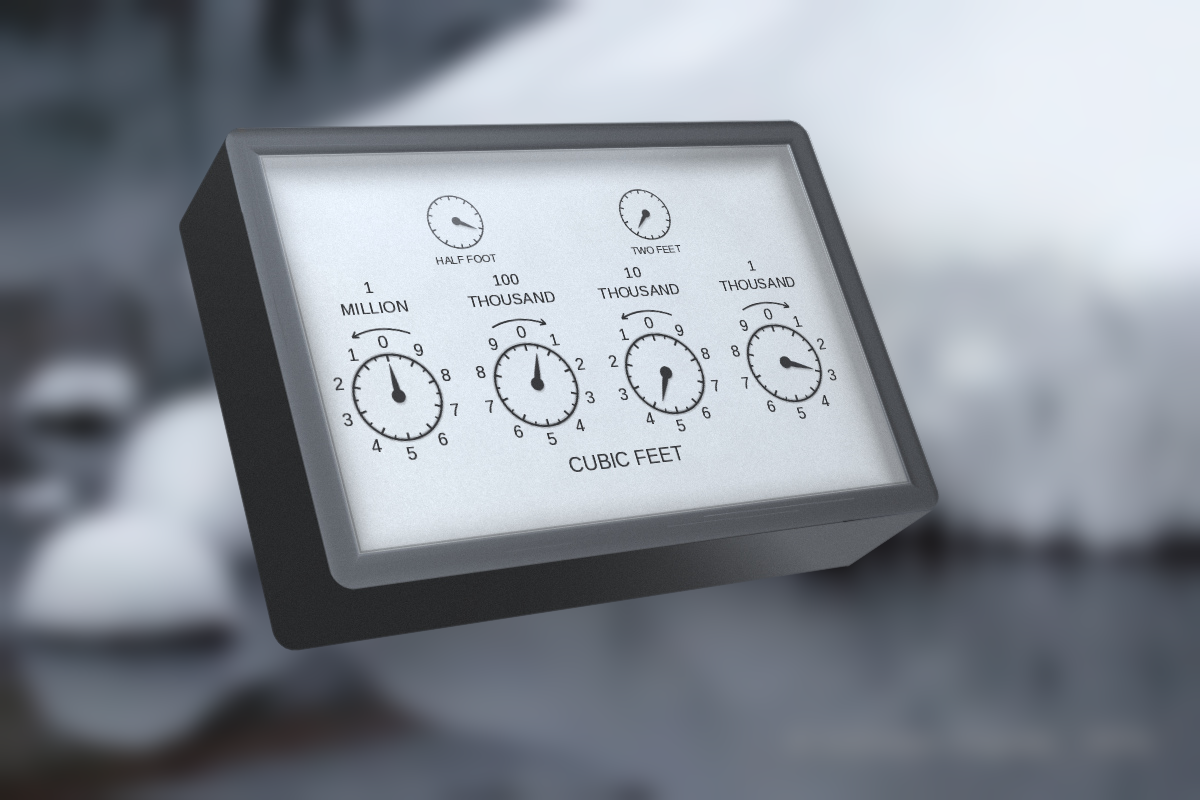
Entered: 4300 ft³
